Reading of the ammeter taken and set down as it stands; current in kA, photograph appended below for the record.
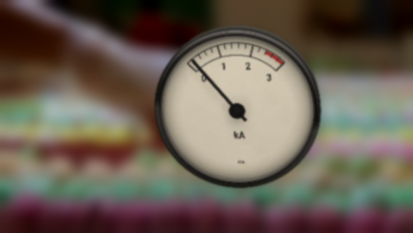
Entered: 0.2 kA
